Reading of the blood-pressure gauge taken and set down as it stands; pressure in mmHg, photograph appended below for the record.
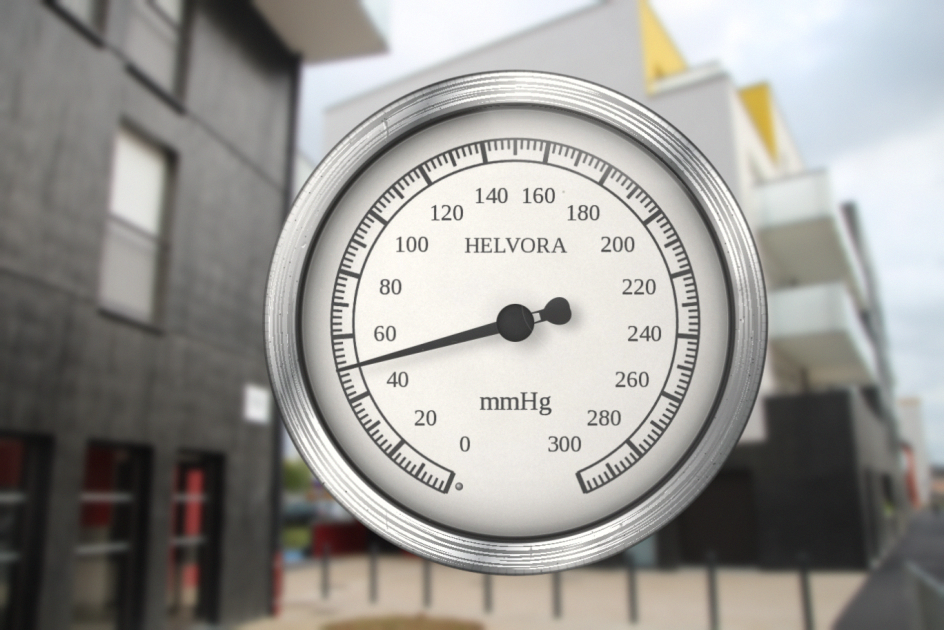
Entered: 50 mmHg
